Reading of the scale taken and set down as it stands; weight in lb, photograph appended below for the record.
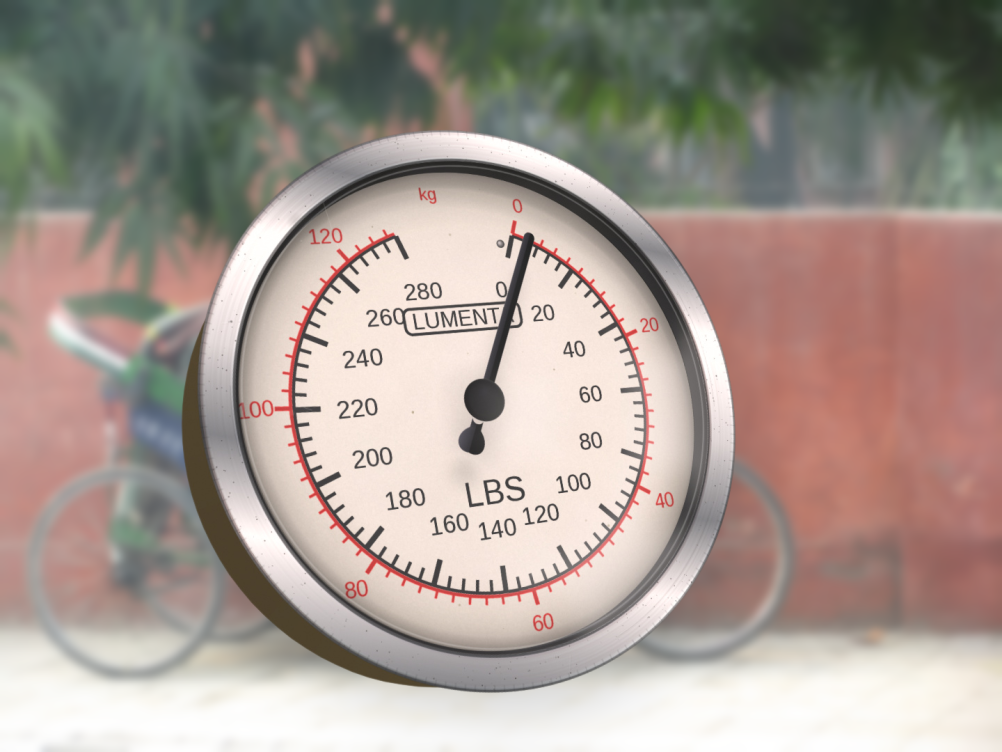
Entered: 4 lb
